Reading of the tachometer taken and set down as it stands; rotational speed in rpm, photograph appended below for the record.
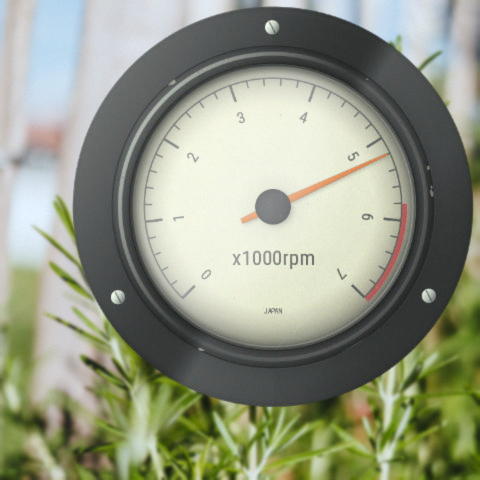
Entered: 5200 rpm
